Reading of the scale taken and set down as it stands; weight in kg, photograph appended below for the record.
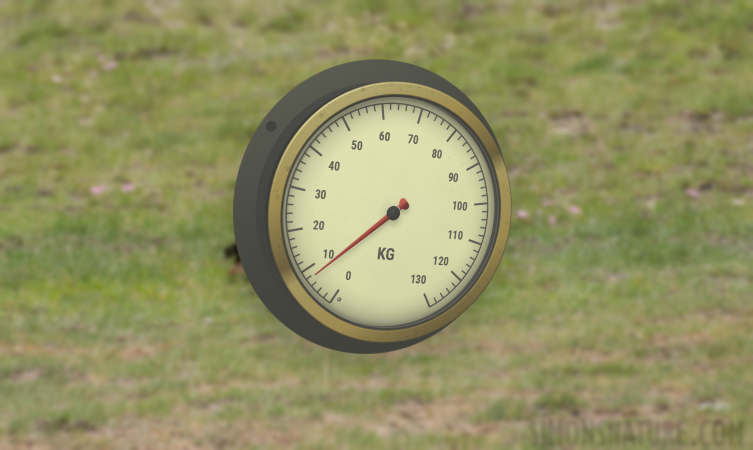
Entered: 8 kg
